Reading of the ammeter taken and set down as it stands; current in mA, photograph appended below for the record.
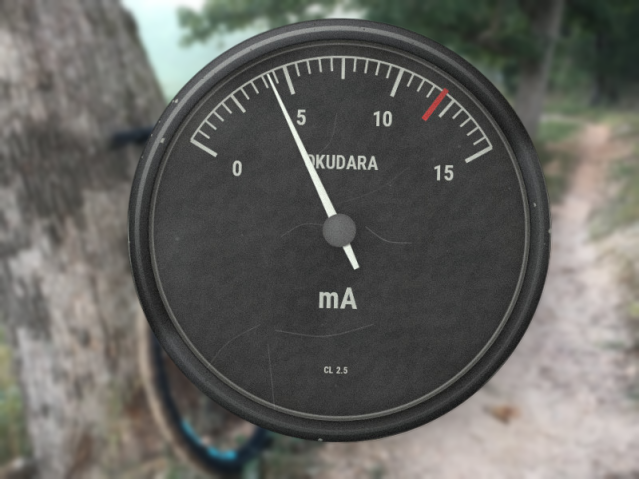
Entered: 4.25 mA
